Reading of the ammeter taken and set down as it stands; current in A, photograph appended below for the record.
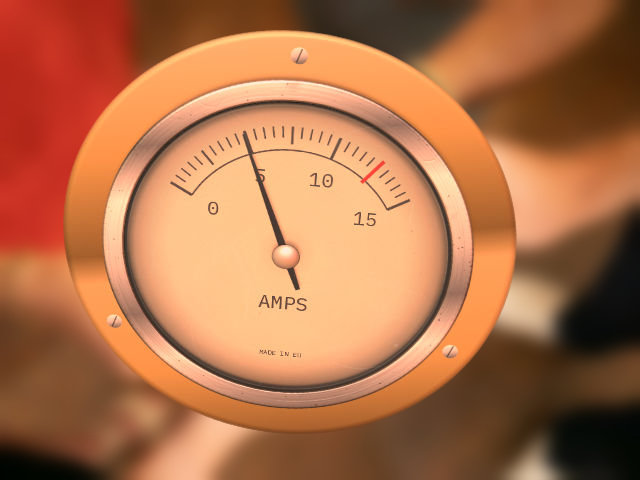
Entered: 5 A
